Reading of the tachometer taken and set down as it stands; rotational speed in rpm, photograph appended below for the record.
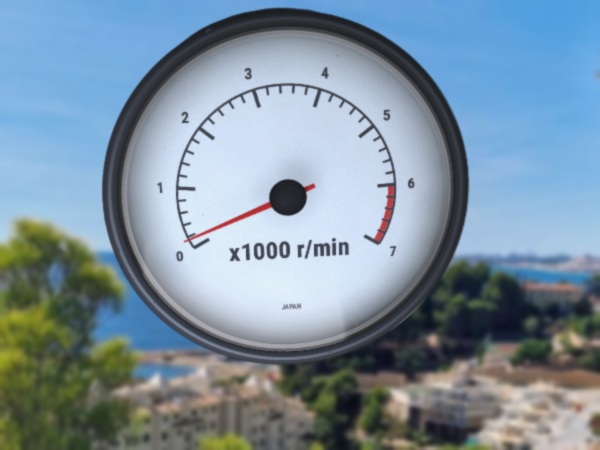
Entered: 200 rpm
